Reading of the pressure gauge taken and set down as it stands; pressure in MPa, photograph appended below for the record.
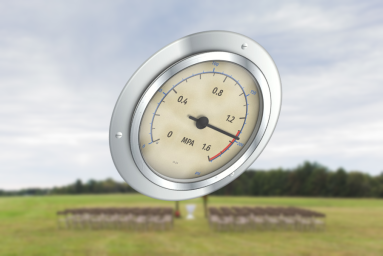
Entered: 1.35 MPa
